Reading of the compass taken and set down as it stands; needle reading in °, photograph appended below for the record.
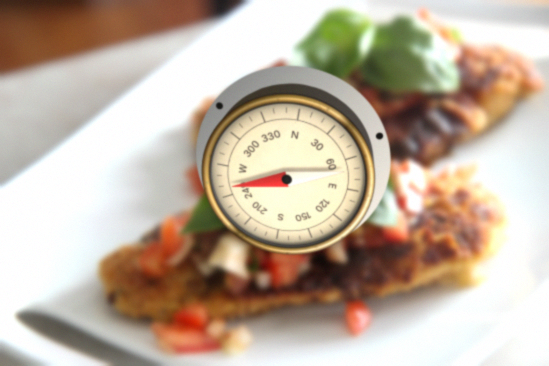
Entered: 250 °
